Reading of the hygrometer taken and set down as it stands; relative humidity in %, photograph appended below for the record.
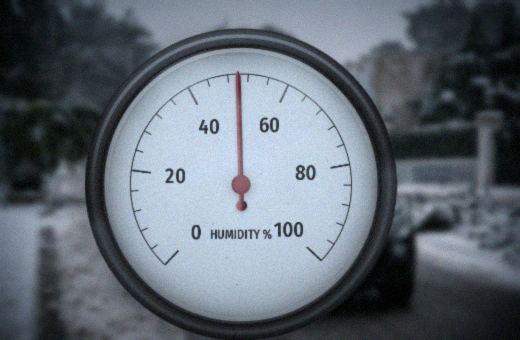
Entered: 50 %
